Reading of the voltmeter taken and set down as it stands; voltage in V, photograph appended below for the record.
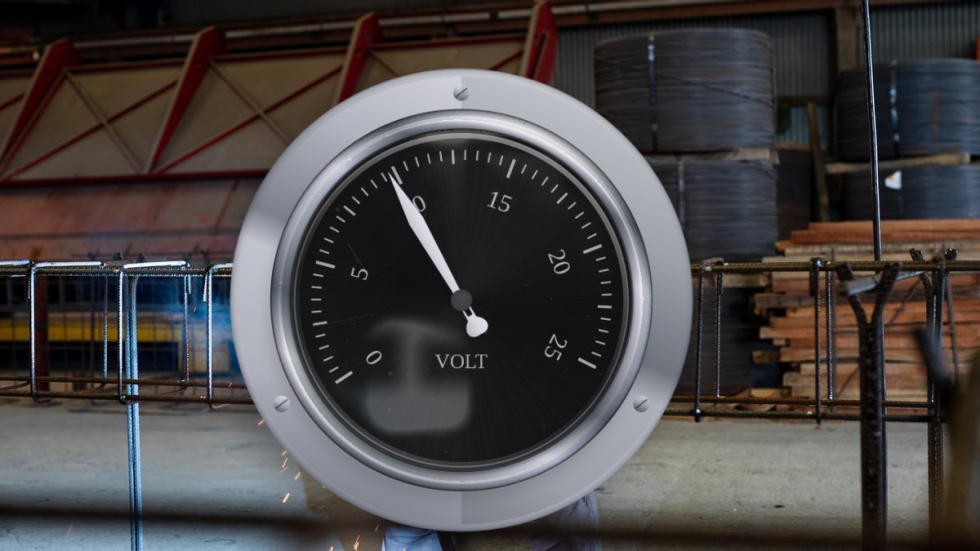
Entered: 9.75 V
